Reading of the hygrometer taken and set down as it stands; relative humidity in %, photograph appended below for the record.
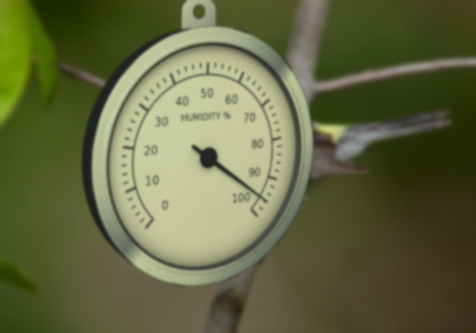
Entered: 96 %
